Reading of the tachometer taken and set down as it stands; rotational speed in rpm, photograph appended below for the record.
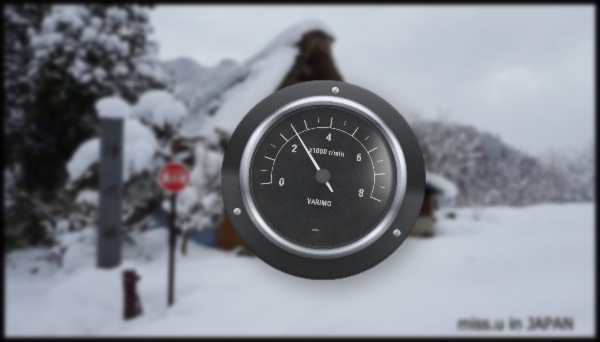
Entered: 2500 rpm
